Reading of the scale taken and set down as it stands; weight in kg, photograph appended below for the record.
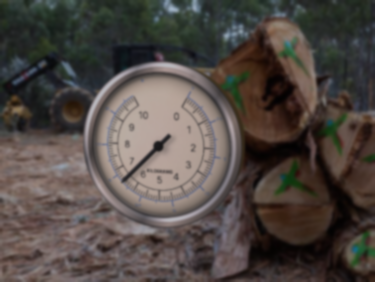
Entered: 6.5 kg
